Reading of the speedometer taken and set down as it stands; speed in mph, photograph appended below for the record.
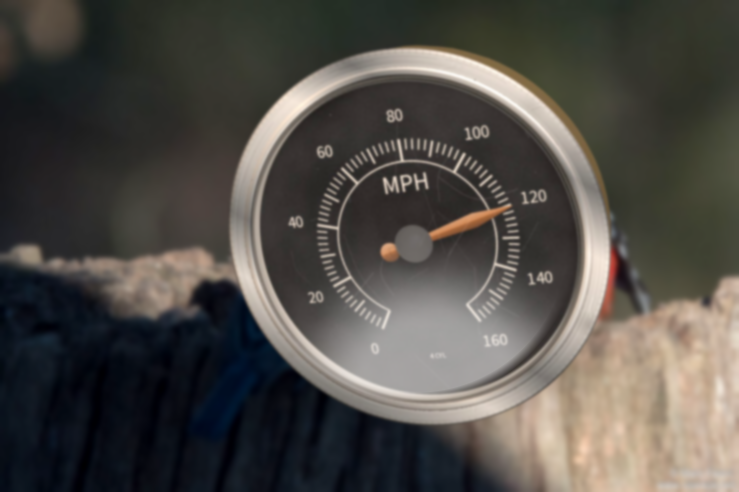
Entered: 120 mph
